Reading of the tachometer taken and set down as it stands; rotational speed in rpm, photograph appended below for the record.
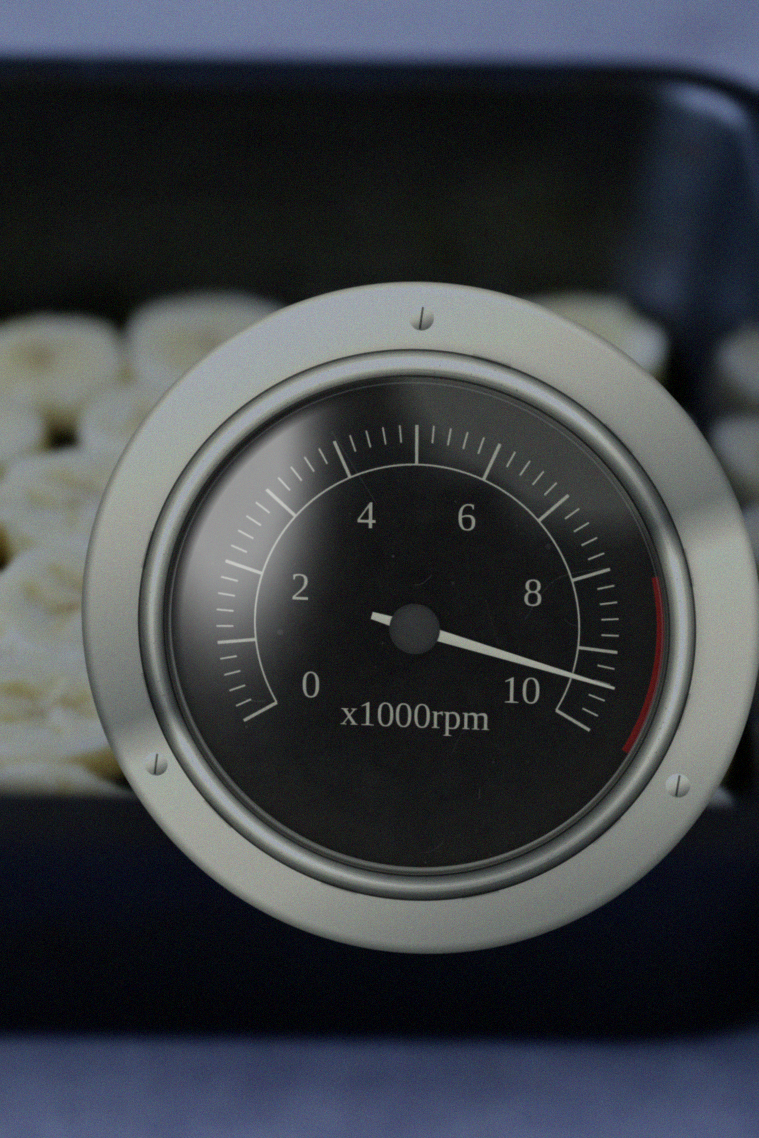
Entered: 9400 rpm
